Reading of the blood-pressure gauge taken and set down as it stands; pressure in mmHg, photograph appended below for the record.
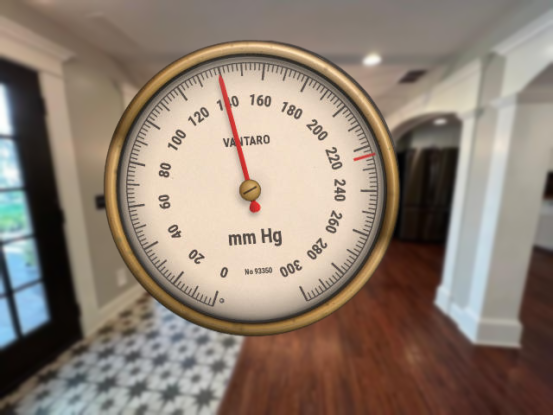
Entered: 140 mmHg
